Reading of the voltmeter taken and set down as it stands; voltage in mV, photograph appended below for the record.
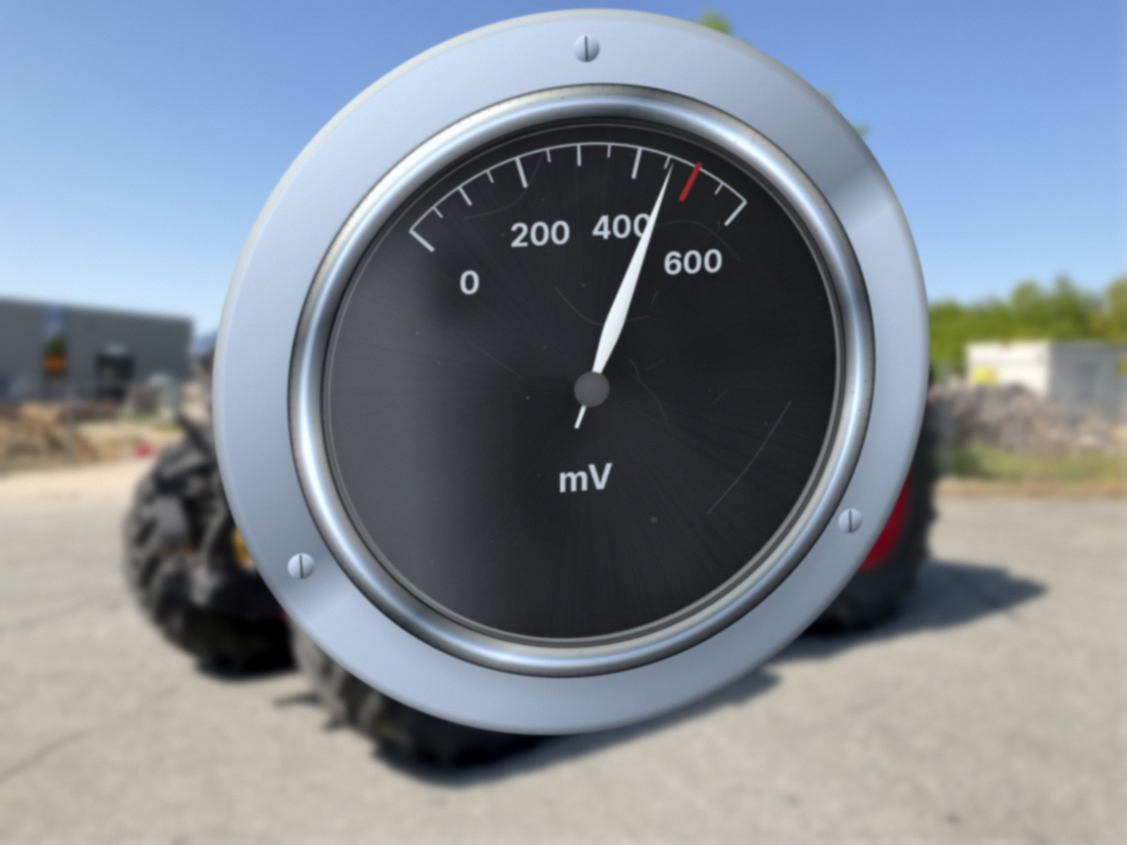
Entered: 450 mV
